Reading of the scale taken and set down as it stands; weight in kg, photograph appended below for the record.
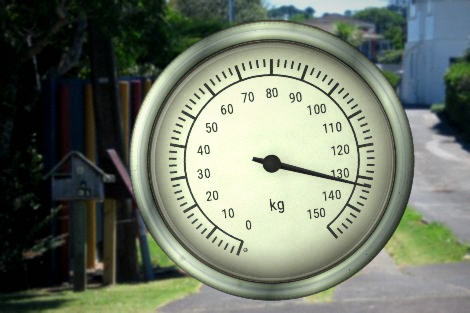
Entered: 132 kg
